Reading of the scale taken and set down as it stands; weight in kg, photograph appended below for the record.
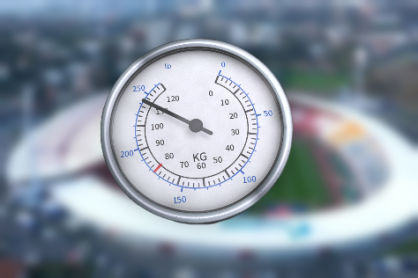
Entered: 110 kg
